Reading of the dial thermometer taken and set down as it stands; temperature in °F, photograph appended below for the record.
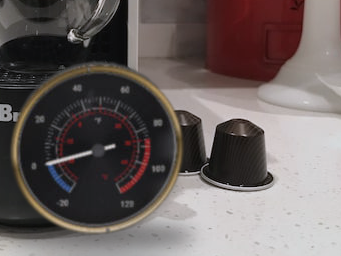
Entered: 0 °F
